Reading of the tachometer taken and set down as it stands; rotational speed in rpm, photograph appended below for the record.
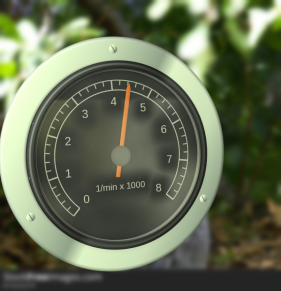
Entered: 4400 rpm
